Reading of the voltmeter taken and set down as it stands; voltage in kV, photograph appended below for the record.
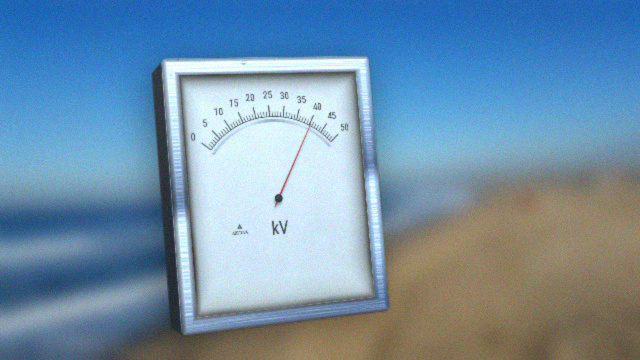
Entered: 40 kV
